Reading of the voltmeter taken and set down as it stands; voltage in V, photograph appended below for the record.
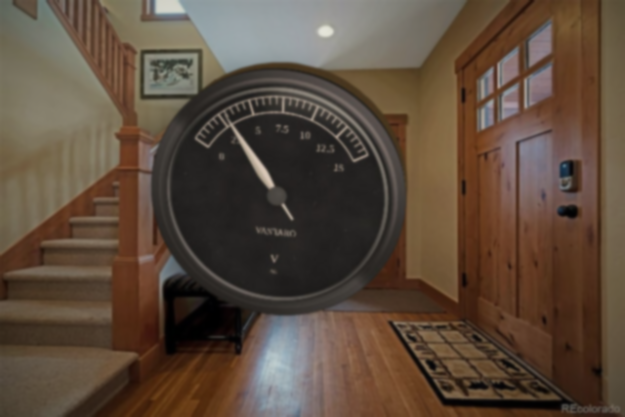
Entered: 3 V
